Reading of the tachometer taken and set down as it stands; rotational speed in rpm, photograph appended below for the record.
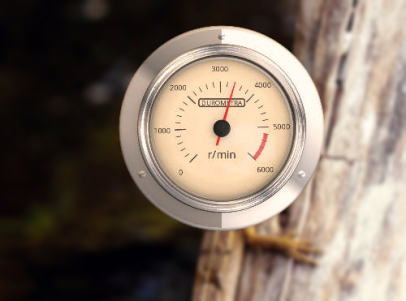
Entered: 3400 rpm
